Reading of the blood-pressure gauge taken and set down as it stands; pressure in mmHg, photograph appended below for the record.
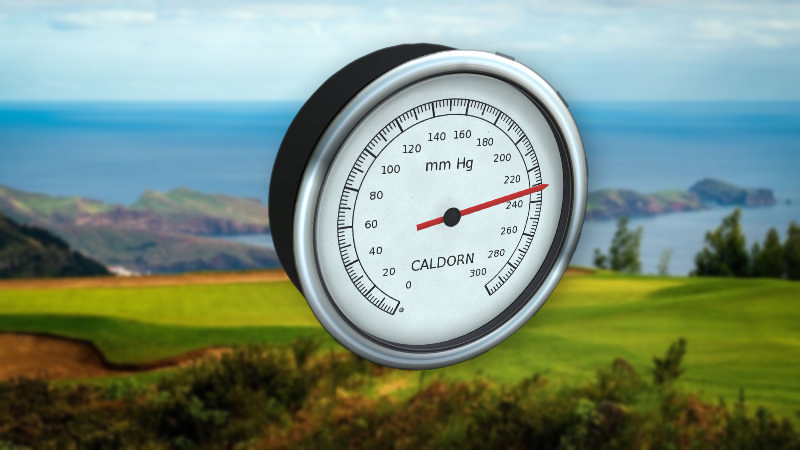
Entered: 230 mmHg
